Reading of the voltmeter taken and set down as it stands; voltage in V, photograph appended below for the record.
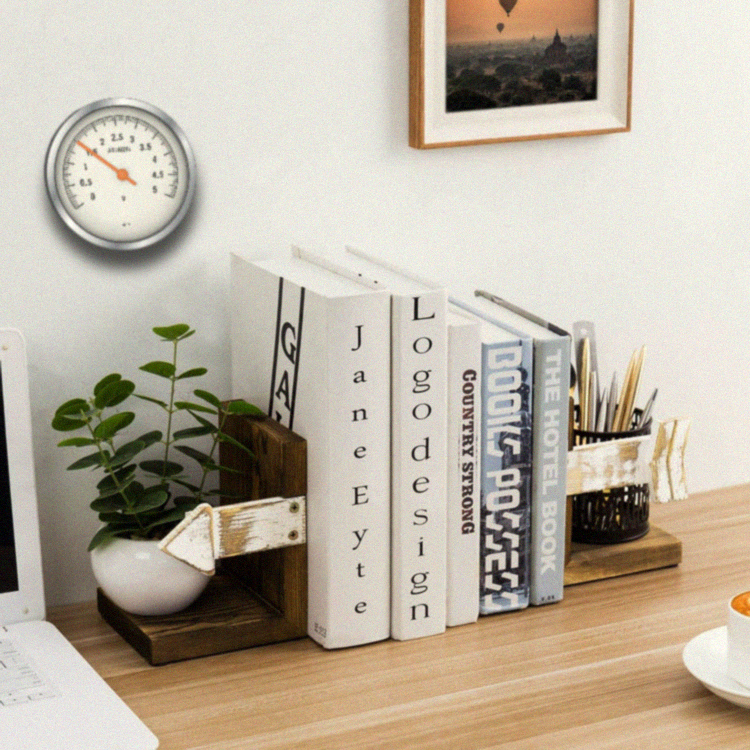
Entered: 1.5 V
